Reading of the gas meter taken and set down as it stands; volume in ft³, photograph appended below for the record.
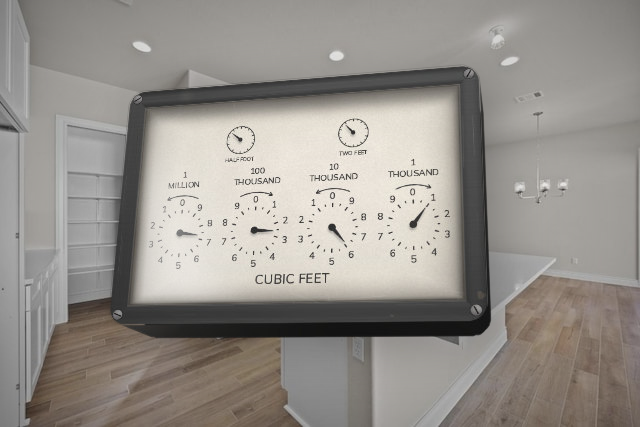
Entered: 726100 ft³
